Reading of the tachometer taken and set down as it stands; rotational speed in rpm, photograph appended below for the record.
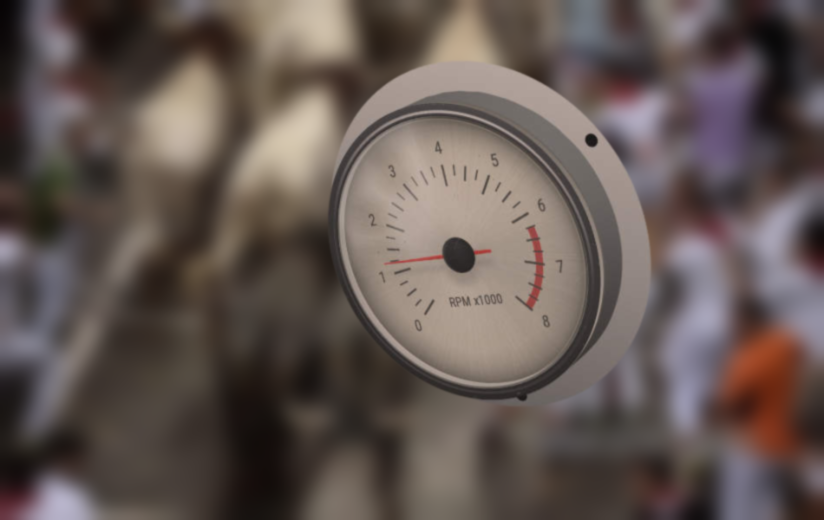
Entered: 1250 rpm
